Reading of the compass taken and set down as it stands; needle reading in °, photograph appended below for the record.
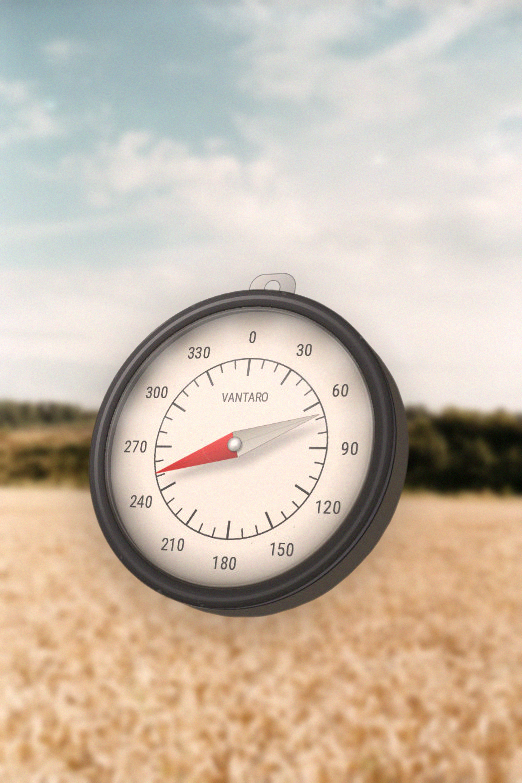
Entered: 250 °
